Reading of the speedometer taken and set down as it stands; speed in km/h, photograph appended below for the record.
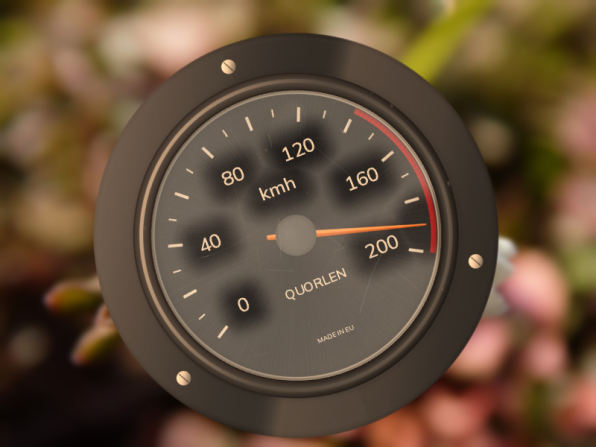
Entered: 190 km/h
